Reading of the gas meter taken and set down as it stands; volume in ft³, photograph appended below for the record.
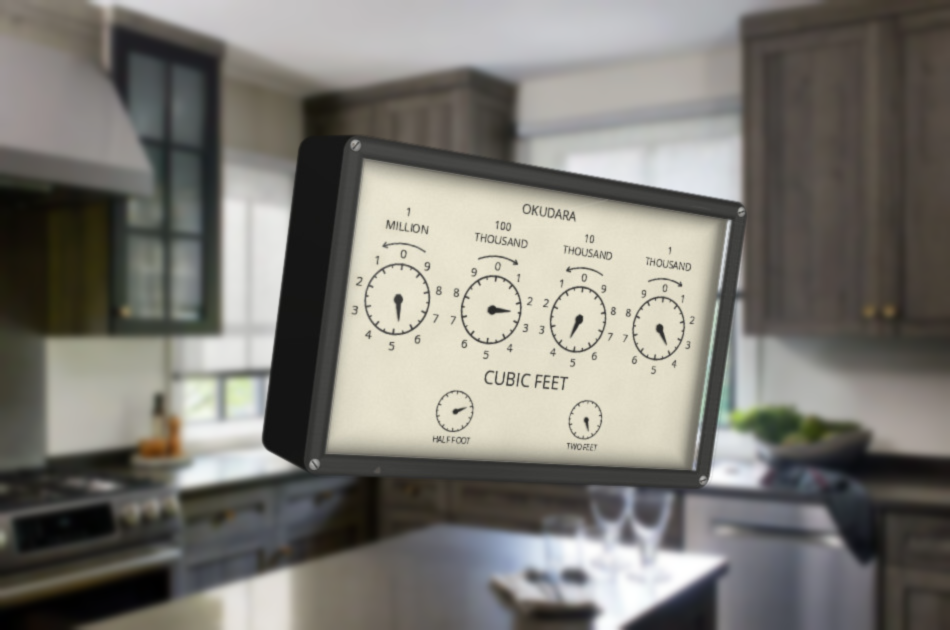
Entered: 524400 ft³
